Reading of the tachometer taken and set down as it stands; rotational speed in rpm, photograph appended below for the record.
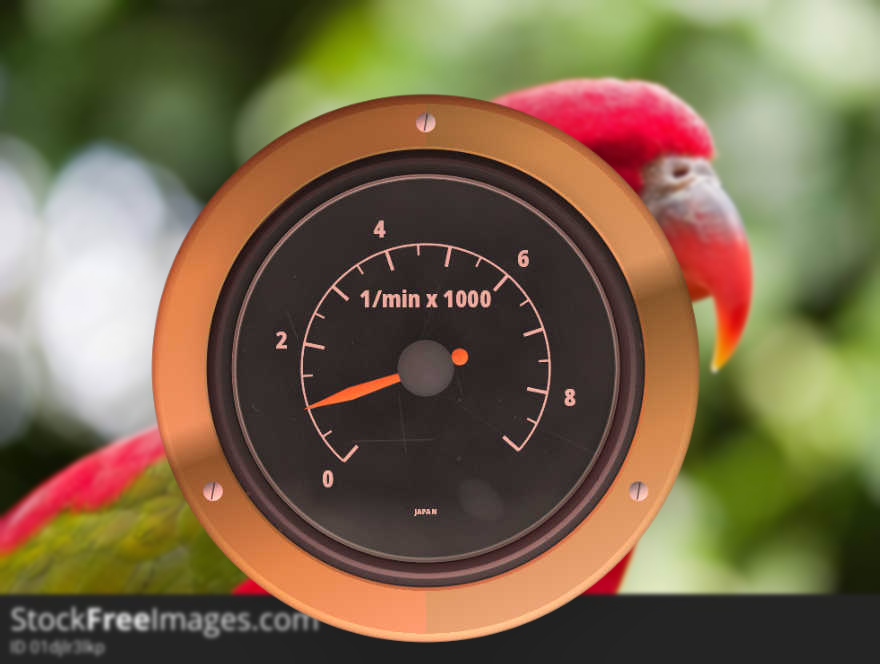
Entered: 1000 rpm
